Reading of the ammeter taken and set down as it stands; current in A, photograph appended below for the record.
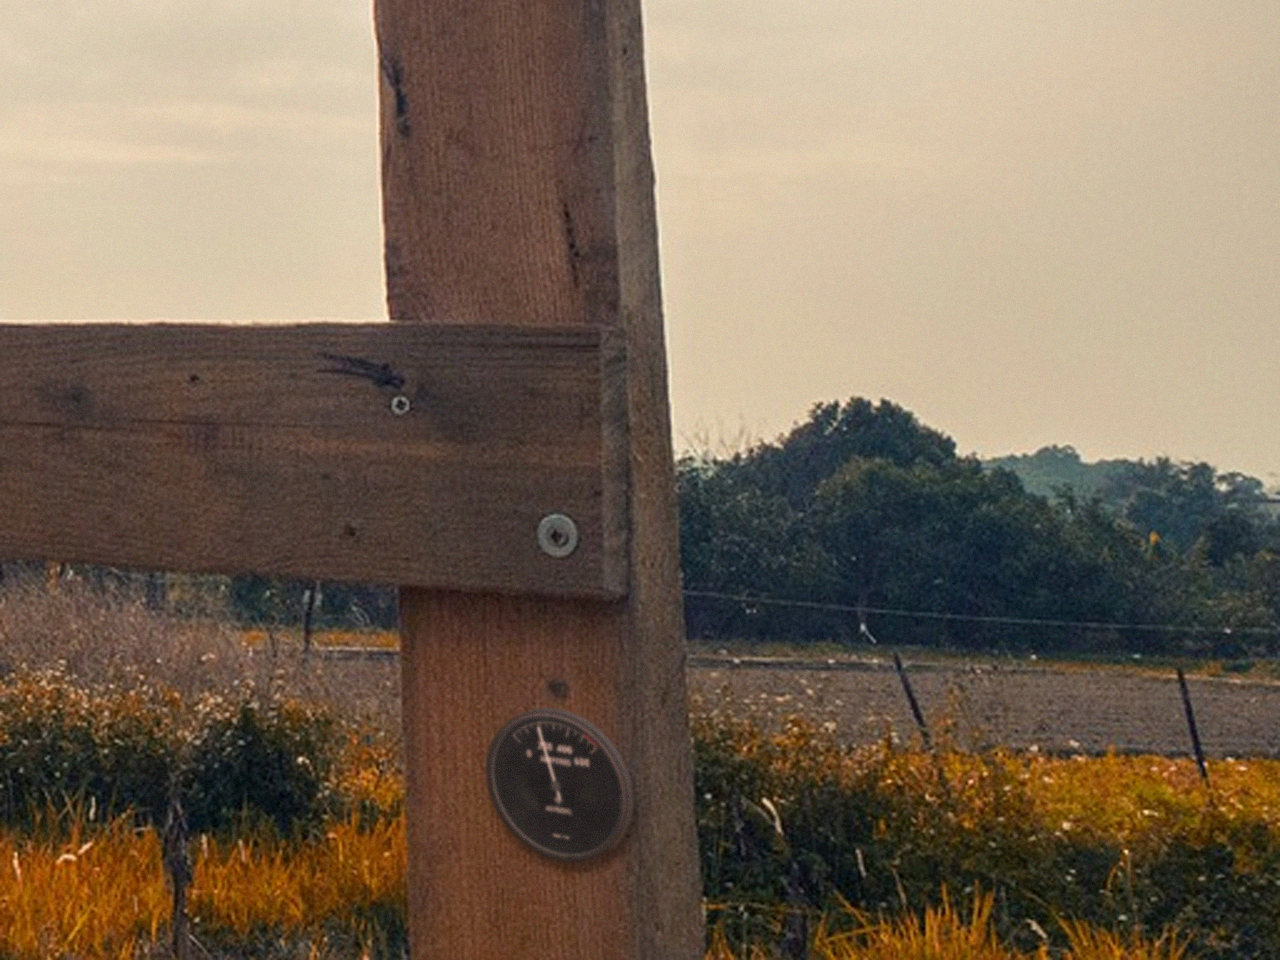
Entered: 200 A
